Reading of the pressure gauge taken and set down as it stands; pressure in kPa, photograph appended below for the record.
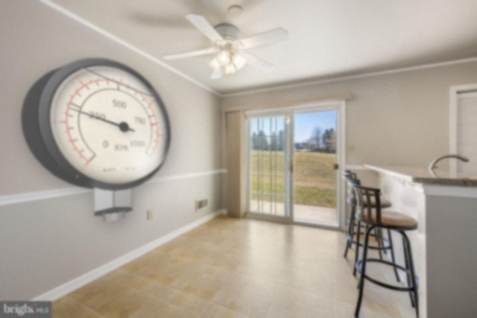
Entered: 225 kPa
